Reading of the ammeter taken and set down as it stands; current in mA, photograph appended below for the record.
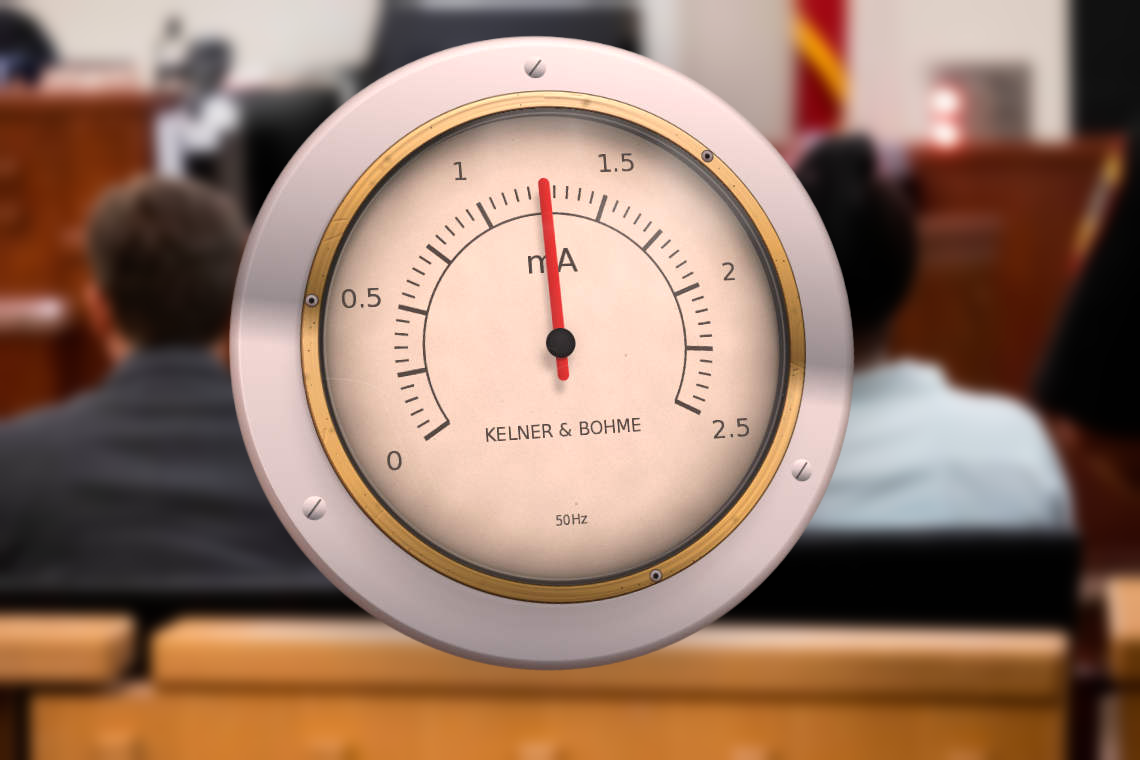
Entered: 1.25 mA
